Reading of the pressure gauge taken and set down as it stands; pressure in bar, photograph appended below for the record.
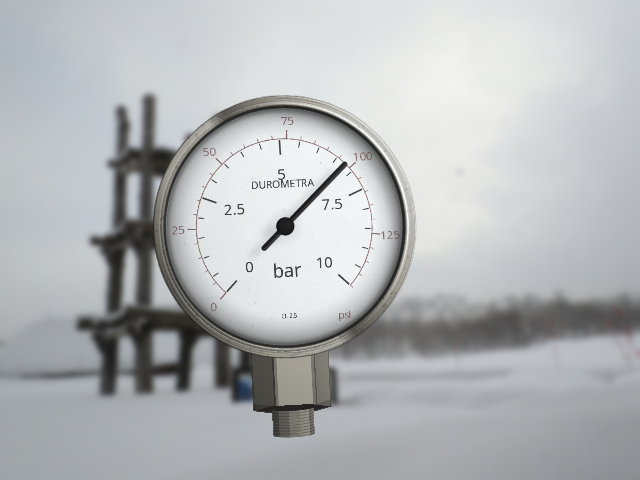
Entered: 6.75 bar
